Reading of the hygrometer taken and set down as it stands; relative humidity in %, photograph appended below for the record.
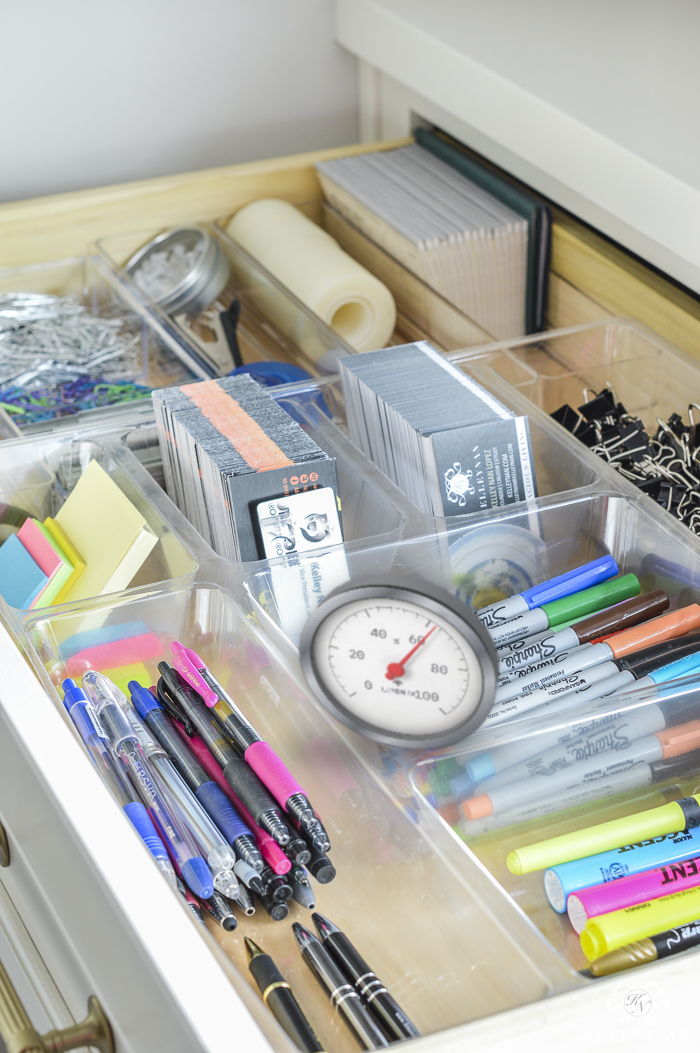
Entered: 62 %
